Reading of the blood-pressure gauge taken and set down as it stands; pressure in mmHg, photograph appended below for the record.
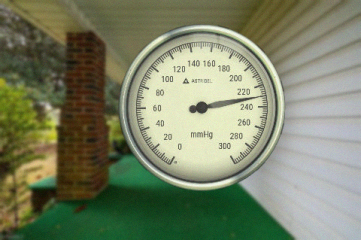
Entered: 230 mmHg
